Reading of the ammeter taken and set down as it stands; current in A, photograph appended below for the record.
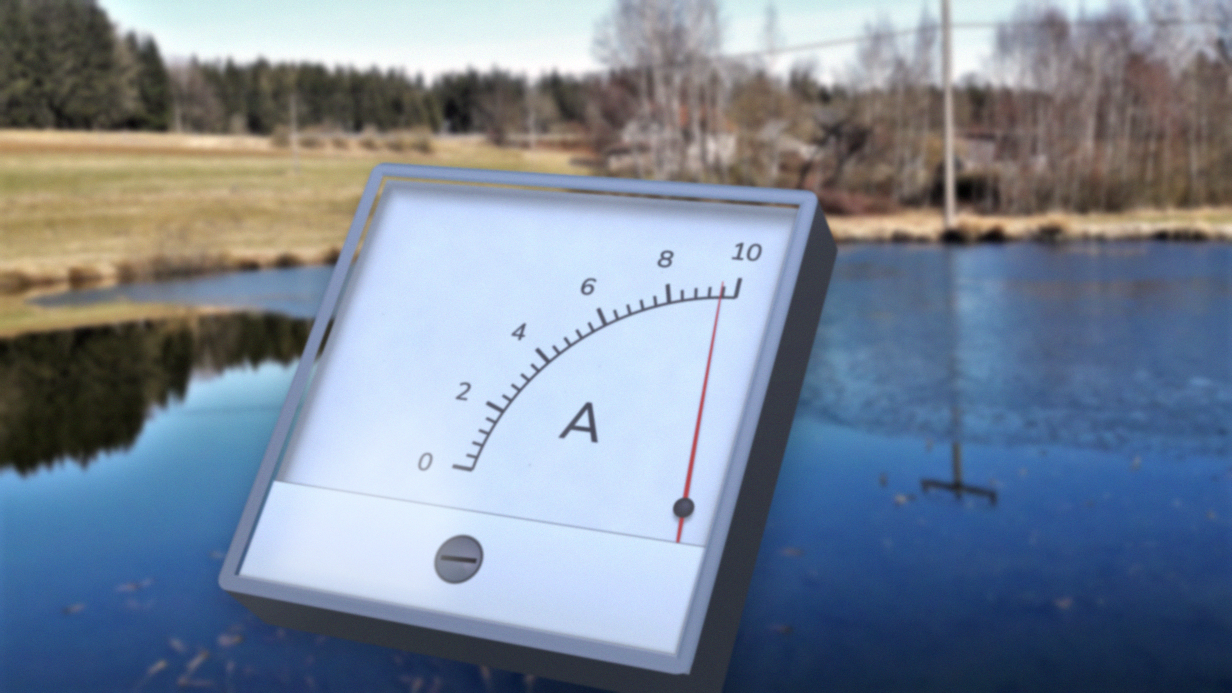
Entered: 9.6 A
